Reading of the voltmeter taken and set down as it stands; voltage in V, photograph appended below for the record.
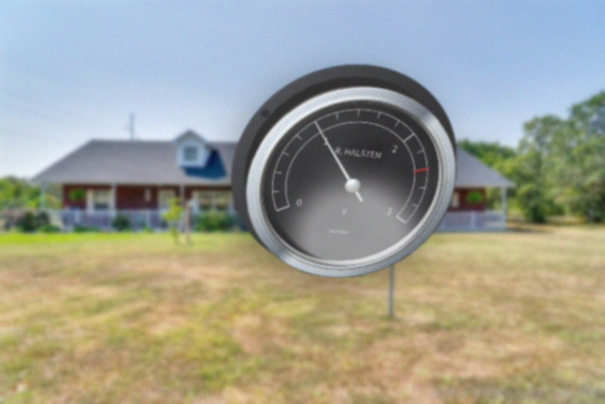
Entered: 1 V
